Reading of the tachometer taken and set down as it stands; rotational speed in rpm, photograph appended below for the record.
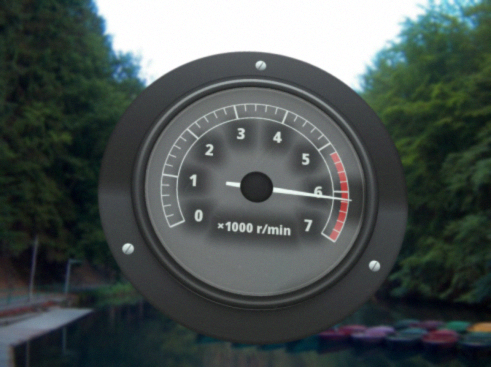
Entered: 6200 rpm
